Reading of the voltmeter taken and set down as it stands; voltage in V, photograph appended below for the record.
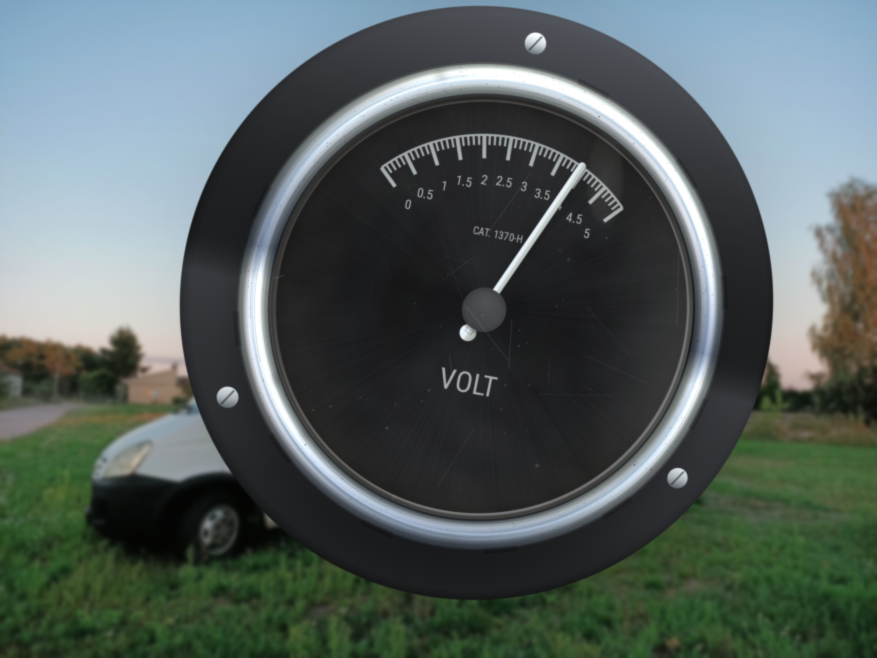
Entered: 3.9 V
